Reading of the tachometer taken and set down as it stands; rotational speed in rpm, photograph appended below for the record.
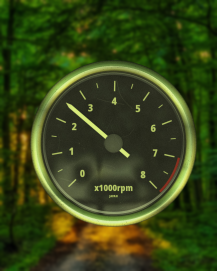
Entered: 2500 rpm
